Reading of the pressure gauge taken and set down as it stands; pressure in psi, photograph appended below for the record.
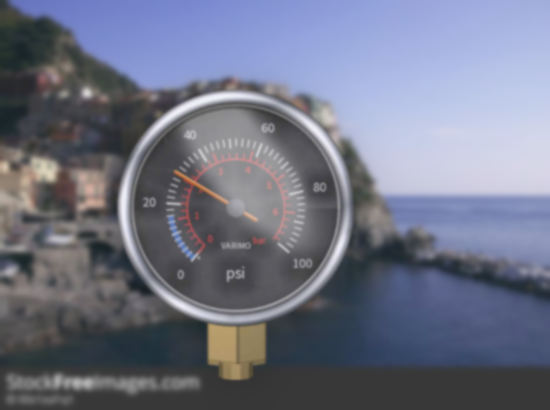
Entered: 30 psi
